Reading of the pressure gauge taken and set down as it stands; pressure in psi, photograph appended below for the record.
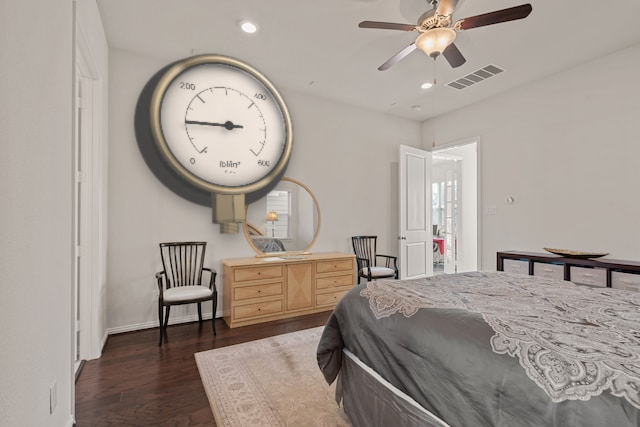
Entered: 100 psi
